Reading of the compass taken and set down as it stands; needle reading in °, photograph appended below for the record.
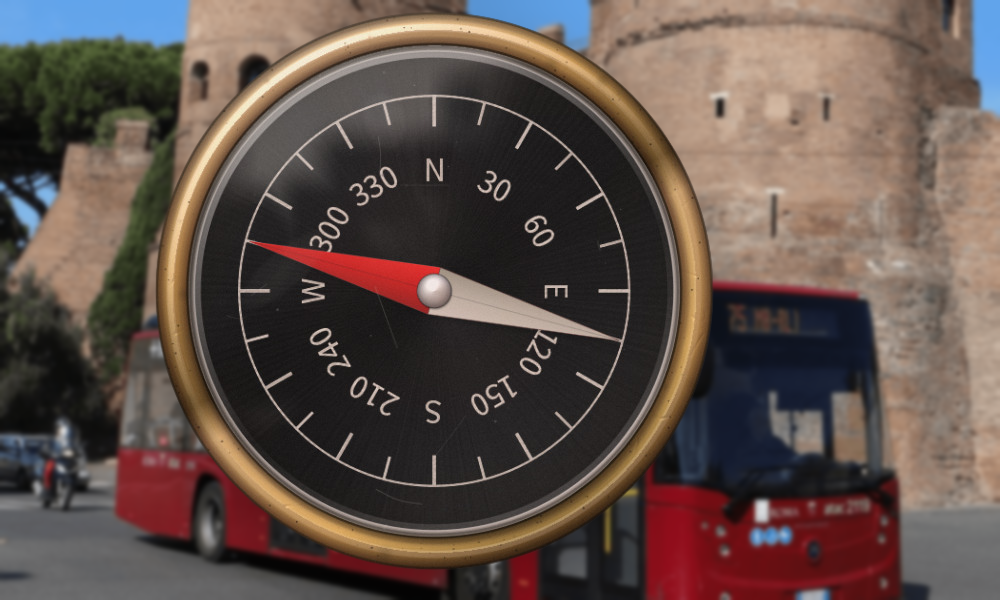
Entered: 285 °
